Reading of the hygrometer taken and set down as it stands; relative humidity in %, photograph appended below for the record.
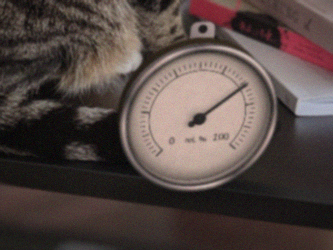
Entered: 70 %
